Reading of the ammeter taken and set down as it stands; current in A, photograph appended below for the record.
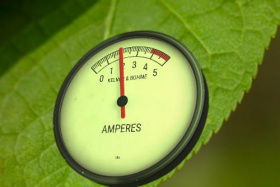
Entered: 2 A
